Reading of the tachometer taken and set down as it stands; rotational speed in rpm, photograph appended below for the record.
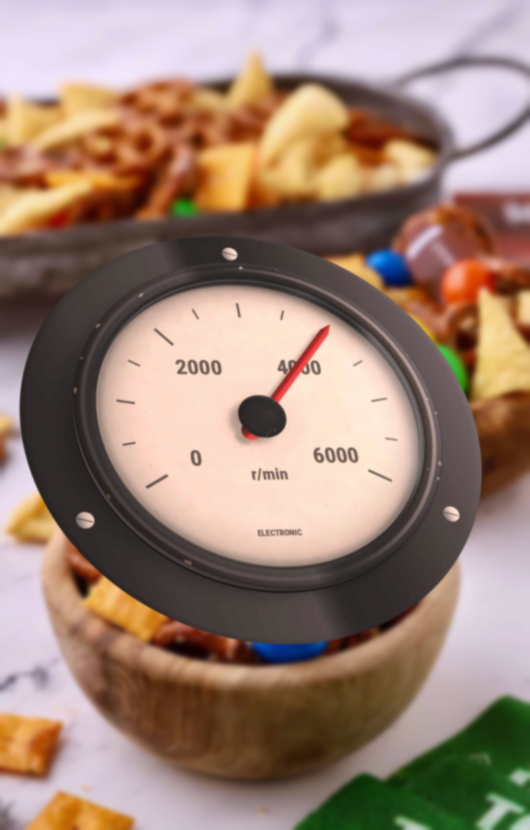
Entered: 4000 rpm
